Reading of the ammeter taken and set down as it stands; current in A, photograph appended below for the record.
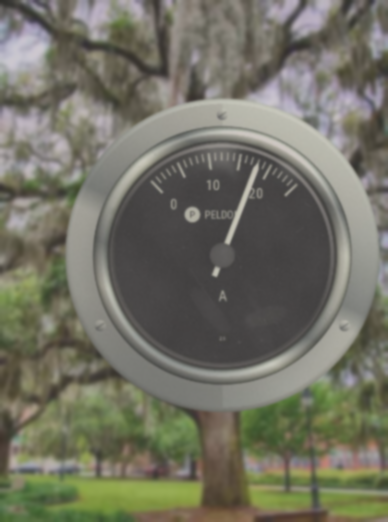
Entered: 18 A
